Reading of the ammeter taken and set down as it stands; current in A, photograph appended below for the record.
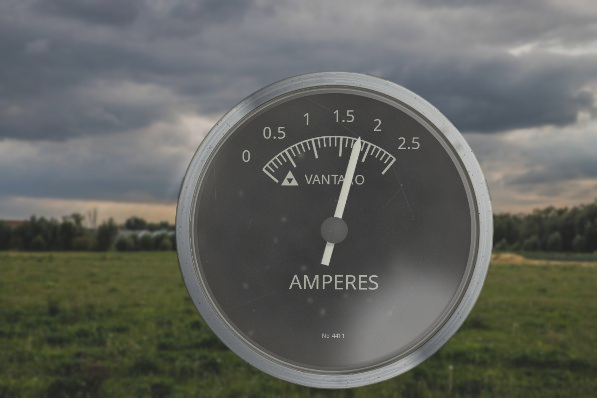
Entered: 1.8 A
